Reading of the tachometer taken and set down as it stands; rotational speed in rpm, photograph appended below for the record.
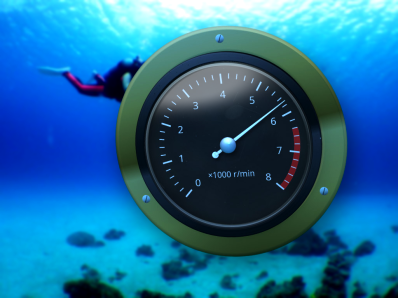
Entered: 5700 rpm
